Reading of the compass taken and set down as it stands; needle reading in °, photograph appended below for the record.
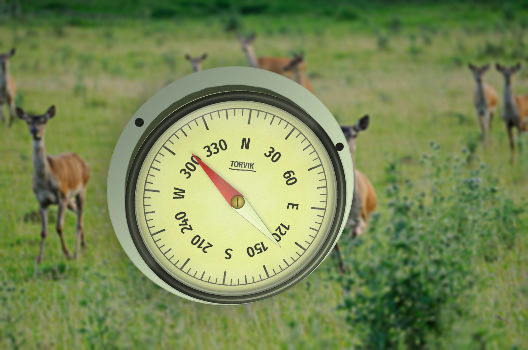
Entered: 310 °
